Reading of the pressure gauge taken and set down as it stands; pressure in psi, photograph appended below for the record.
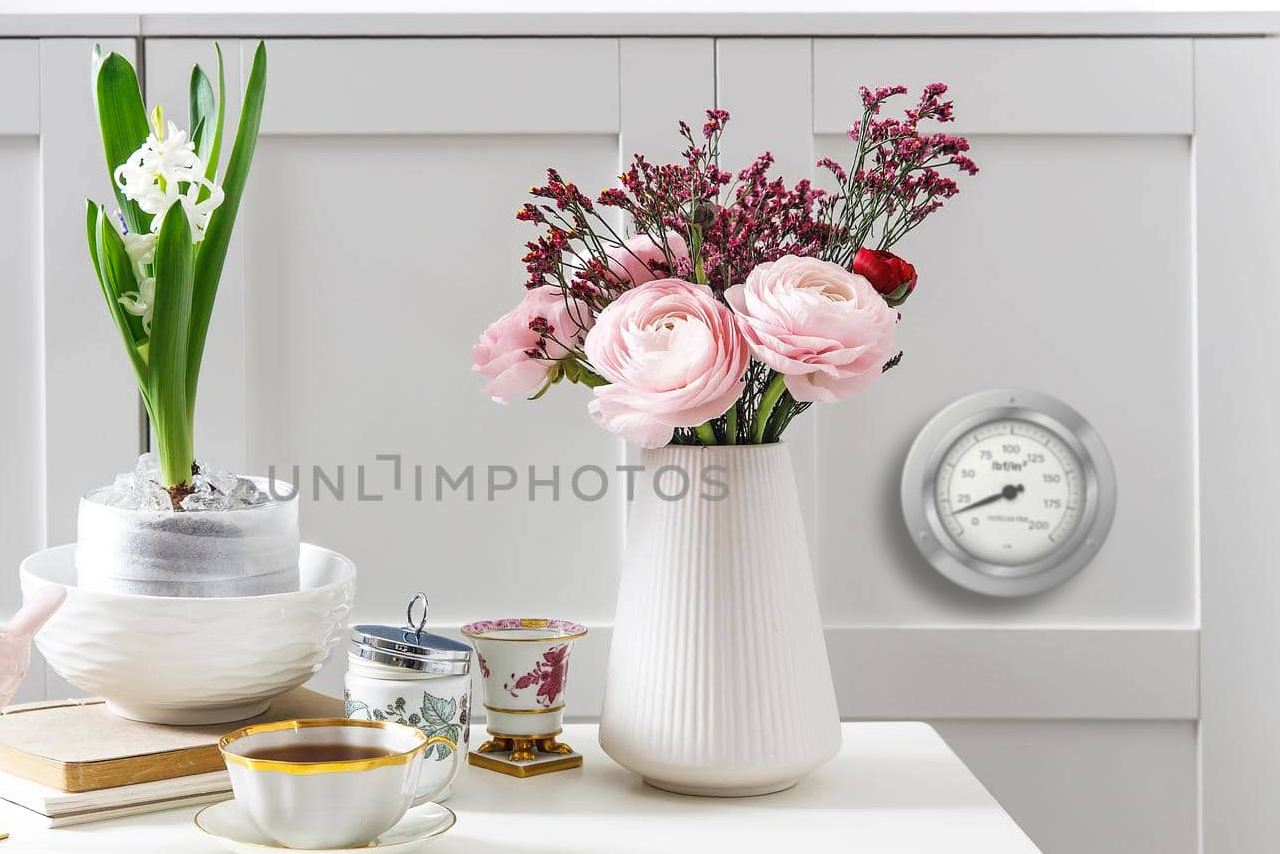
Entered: 15 psi
